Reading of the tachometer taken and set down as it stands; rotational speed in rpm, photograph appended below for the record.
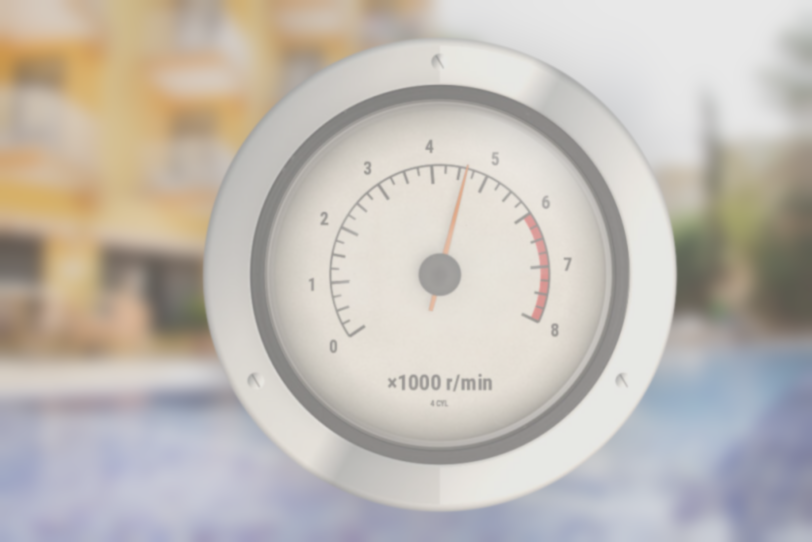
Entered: 4625 rpm
